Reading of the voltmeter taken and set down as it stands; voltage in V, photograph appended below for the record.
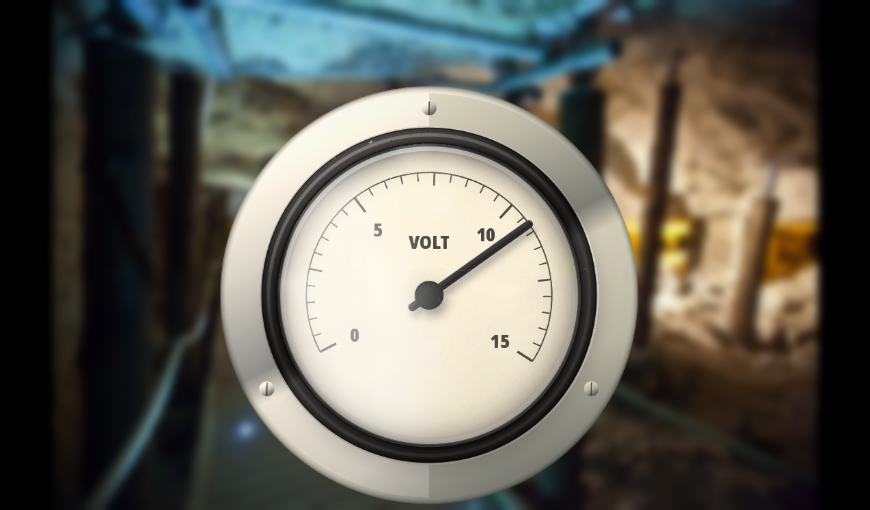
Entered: 10.75 V
